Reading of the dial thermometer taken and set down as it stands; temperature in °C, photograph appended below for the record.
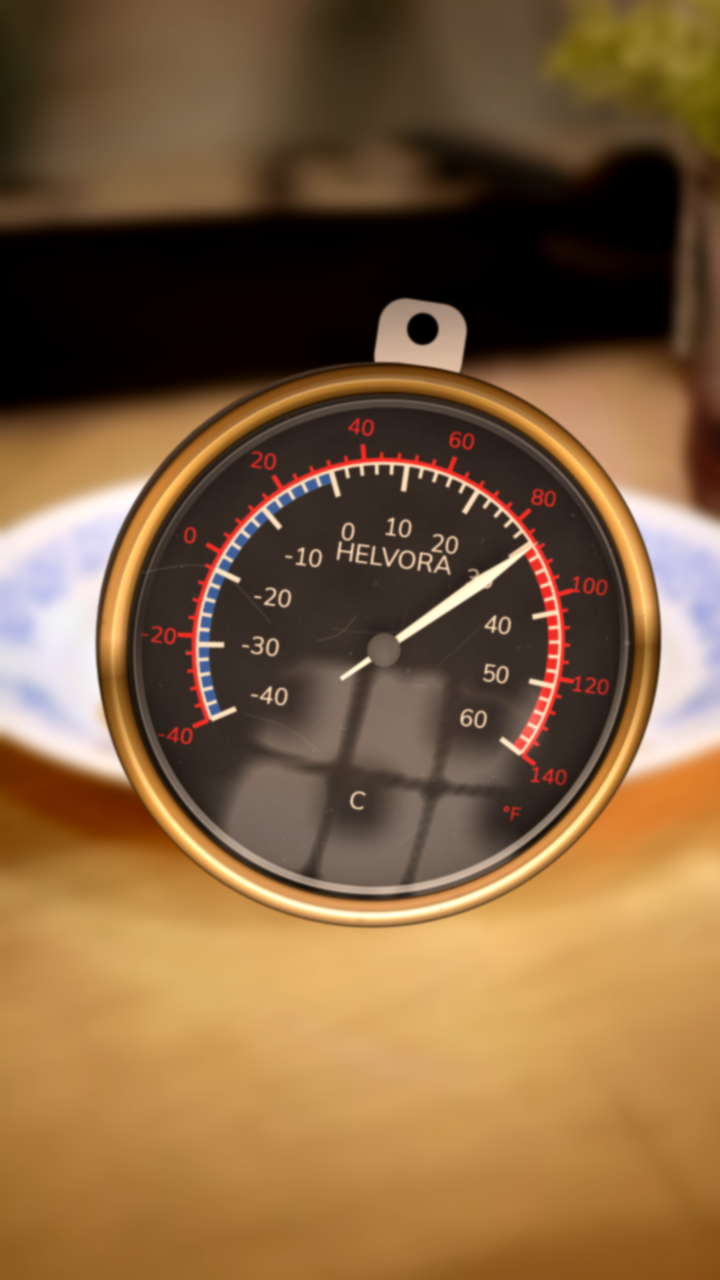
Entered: 30 °C
